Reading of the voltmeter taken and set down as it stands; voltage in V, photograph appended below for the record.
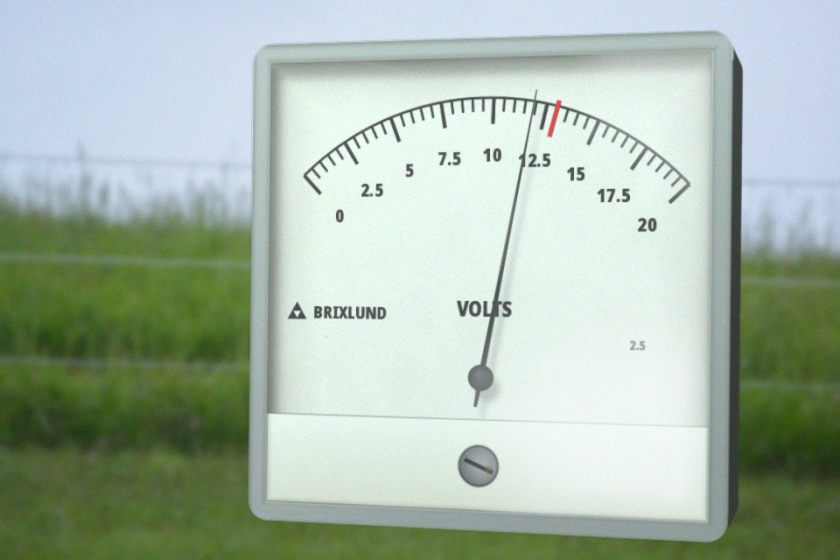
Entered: 12 V
